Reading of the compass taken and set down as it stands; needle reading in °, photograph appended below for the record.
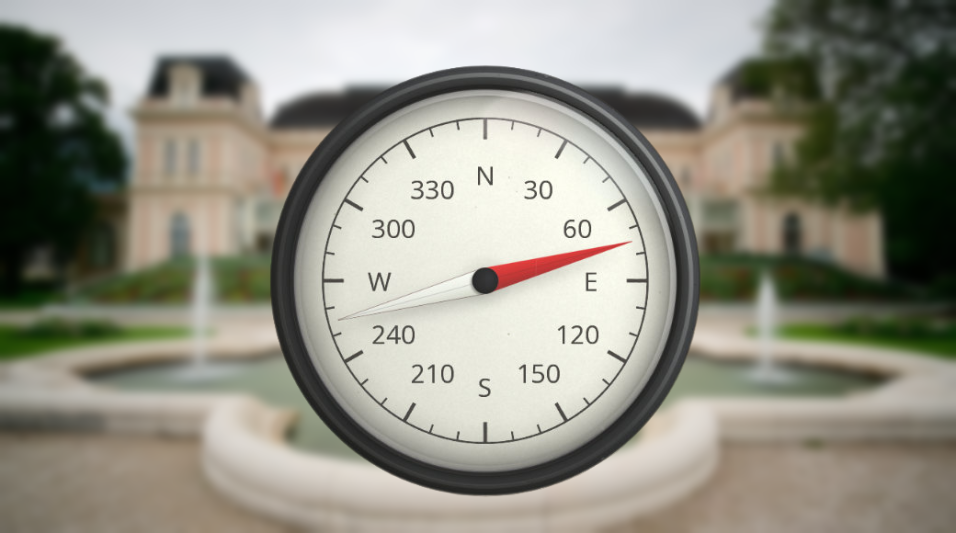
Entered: 75 °
